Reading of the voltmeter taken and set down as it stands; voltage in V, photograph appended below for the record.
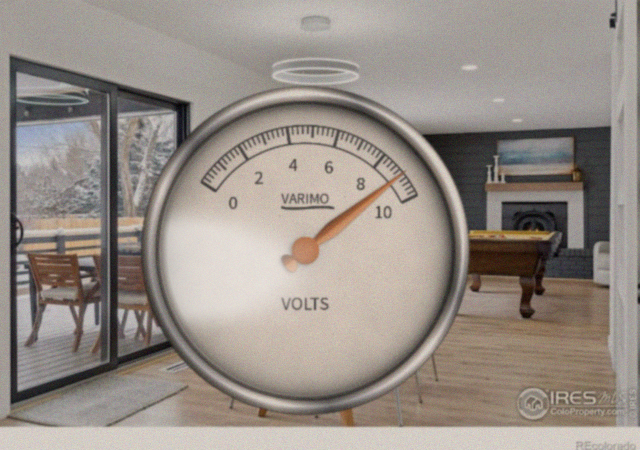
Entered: 9 V
